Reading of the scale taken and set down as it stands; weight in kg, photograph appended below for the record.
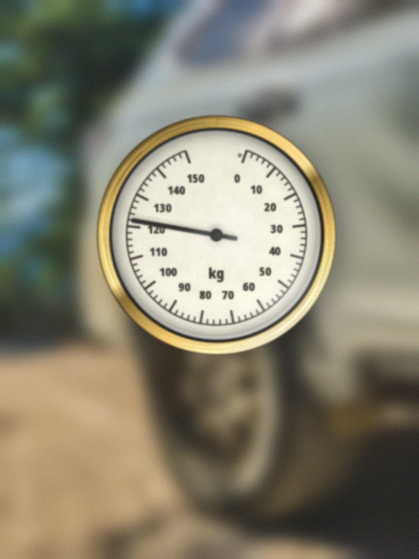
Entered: 122 kg
